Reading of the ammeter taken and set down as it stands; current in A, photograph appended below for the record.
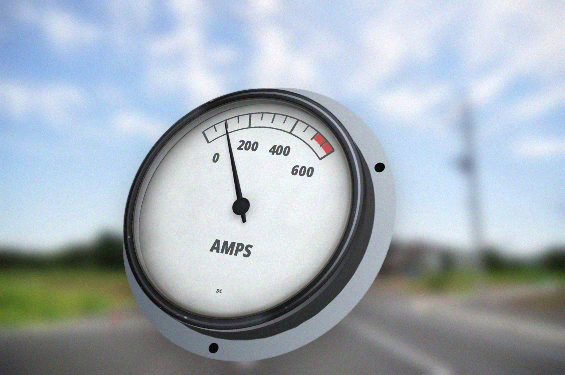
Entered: 100 A
